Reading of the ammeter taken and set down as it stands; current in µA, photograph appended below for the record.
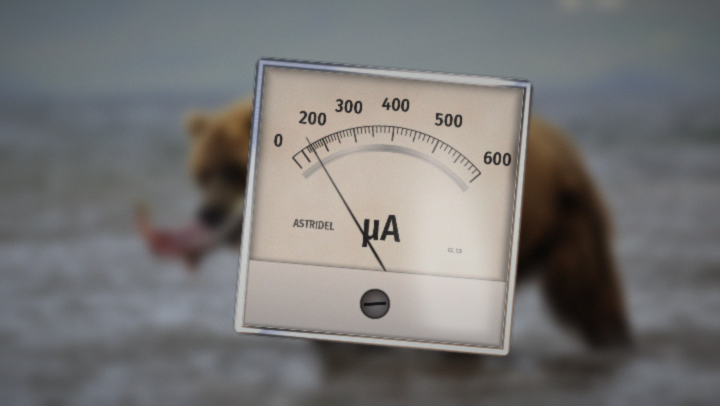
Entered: 150 µA
